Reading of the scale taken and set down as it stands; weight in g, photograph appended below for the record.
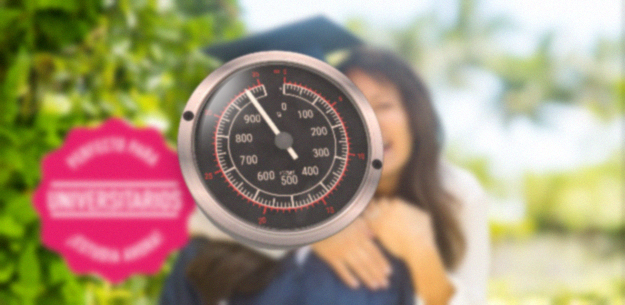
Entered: 950 g
